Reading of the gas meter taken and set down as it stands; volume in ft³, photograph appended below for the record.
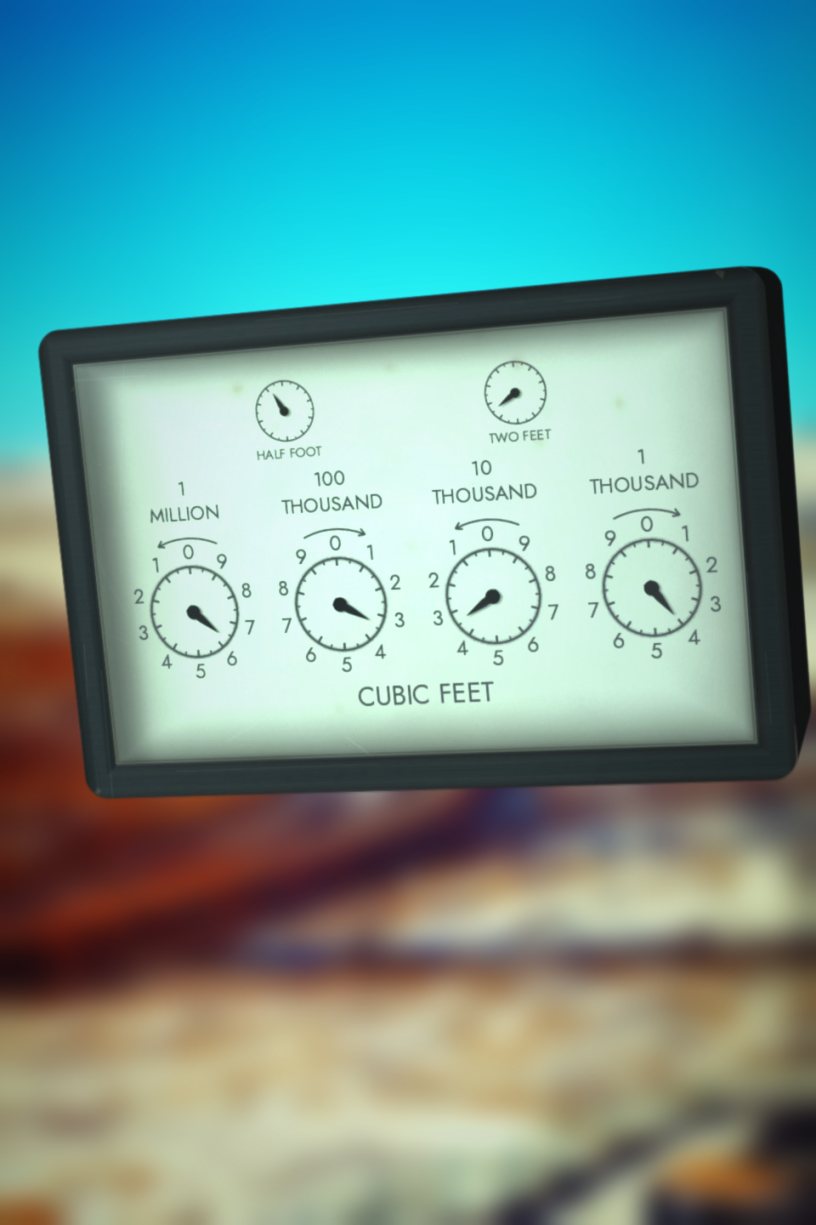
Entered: 633400 ft³
